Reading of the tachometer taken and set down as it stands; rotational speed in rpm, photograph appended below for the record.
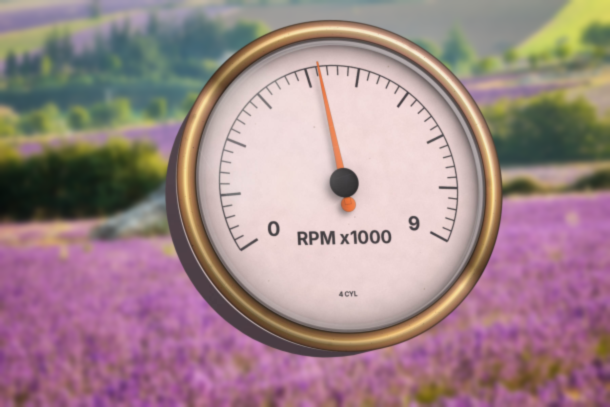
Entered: 4200 rpm
